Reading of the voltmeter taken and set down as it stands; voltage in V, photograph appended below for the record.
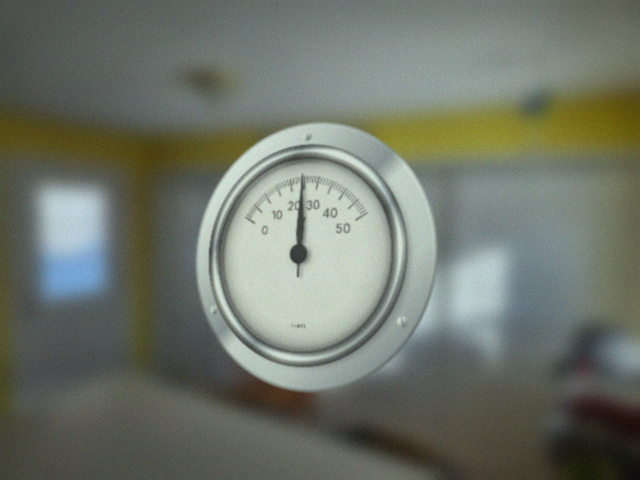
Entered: 25 V
